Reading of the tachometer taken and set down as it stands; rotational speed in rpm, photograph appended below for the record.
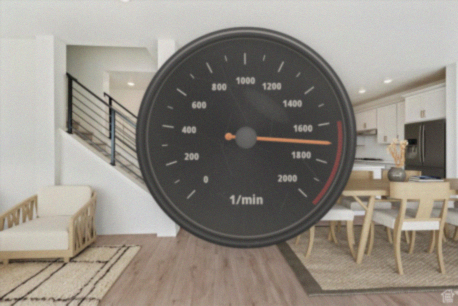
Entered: 1700 rpm
